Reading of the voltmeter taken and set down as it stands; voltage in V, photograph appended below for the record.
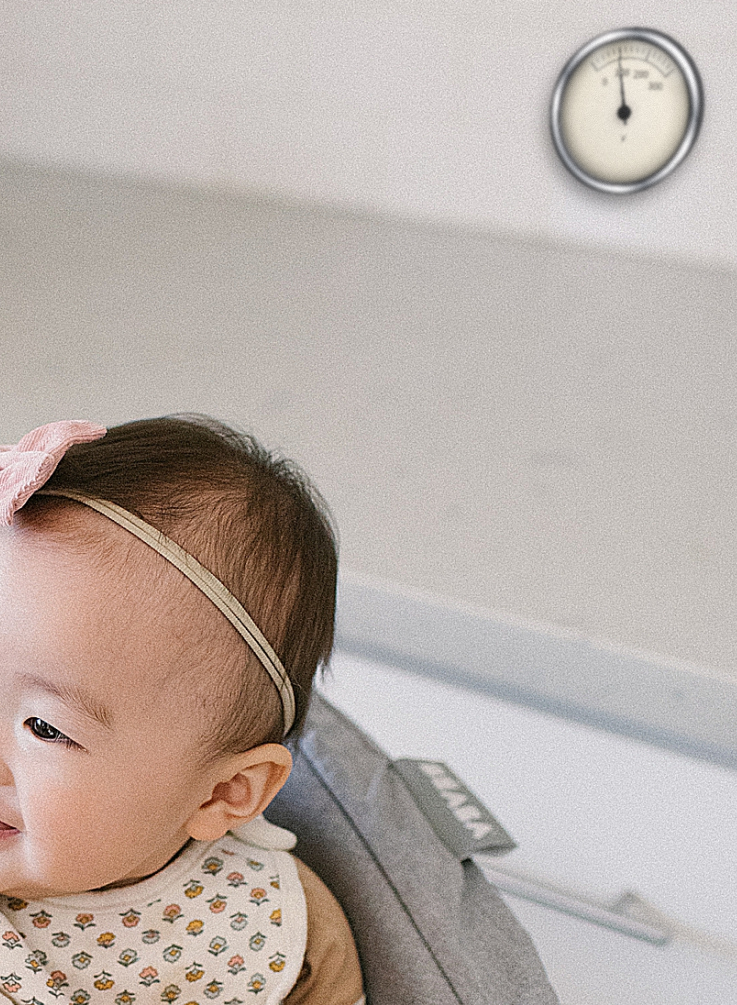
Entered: 100 V
